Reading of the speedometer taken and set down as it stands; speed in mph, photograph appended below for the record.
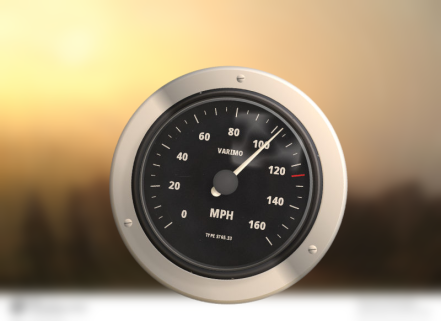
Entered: 102.5 mph
